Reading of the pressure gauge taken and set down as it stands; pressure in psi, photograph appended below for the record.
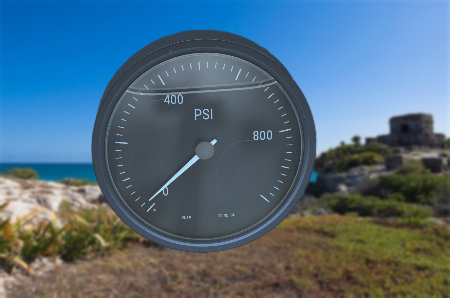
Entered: 20 psi
